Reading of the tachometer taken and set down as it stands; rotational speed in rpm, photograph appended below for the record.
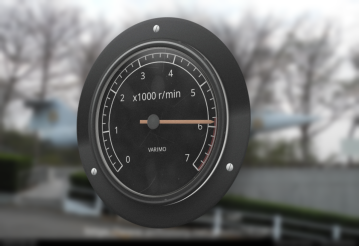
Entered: 5900 rpm
